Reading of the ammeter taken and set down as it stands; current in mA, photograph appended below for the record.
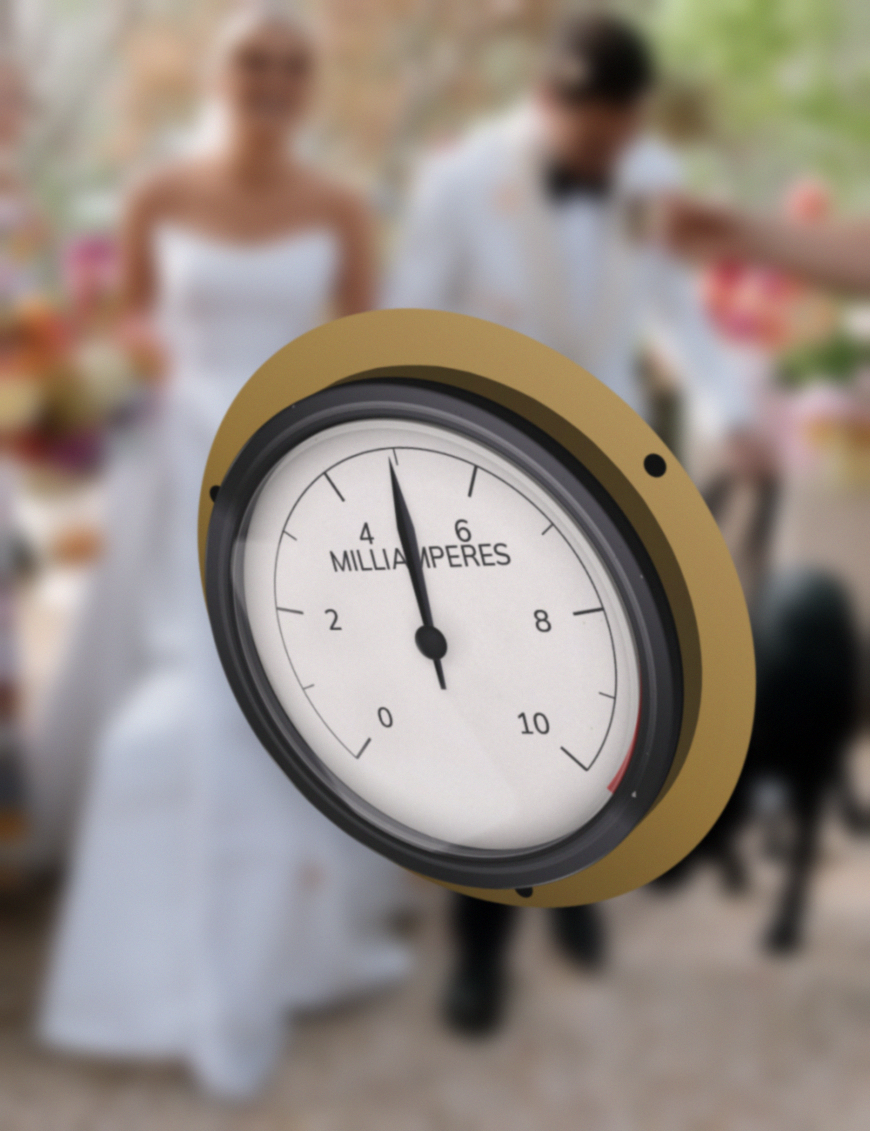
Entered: 5 mA
